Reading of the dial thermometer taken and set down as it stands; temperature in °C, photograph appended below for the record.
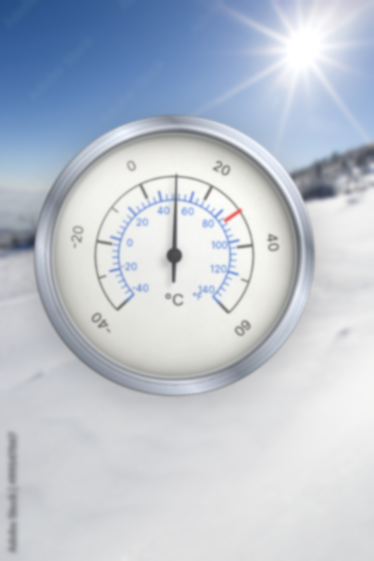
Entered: 10 °C
